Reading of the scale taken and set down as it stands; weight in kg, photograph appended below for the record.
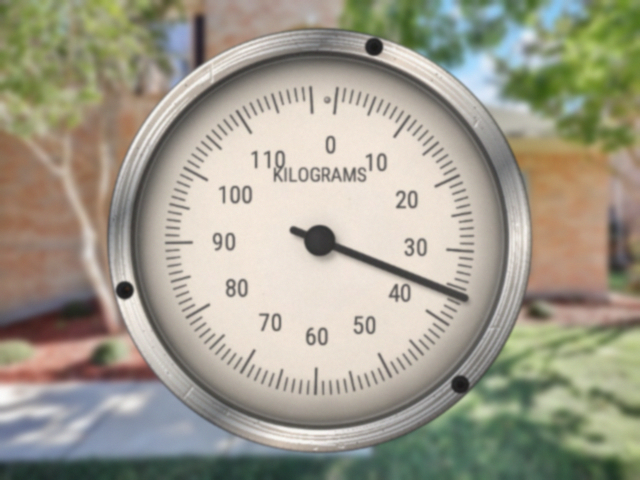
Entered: 36 kg
